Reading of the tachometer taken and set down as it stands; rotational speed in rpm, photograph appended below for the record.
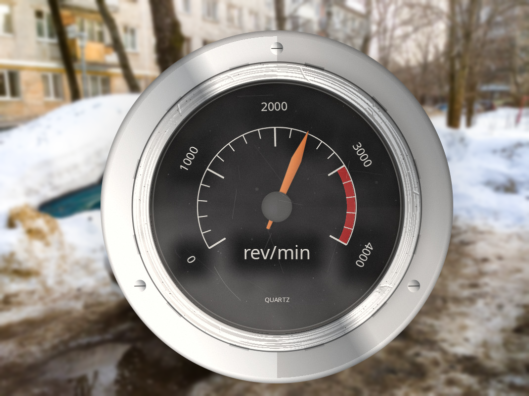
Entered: 2400 rpm
